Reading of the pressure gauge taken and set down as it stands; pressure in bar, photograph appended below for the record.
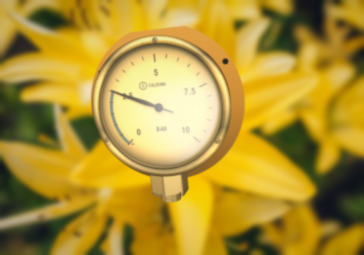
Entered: 2.5 bar
